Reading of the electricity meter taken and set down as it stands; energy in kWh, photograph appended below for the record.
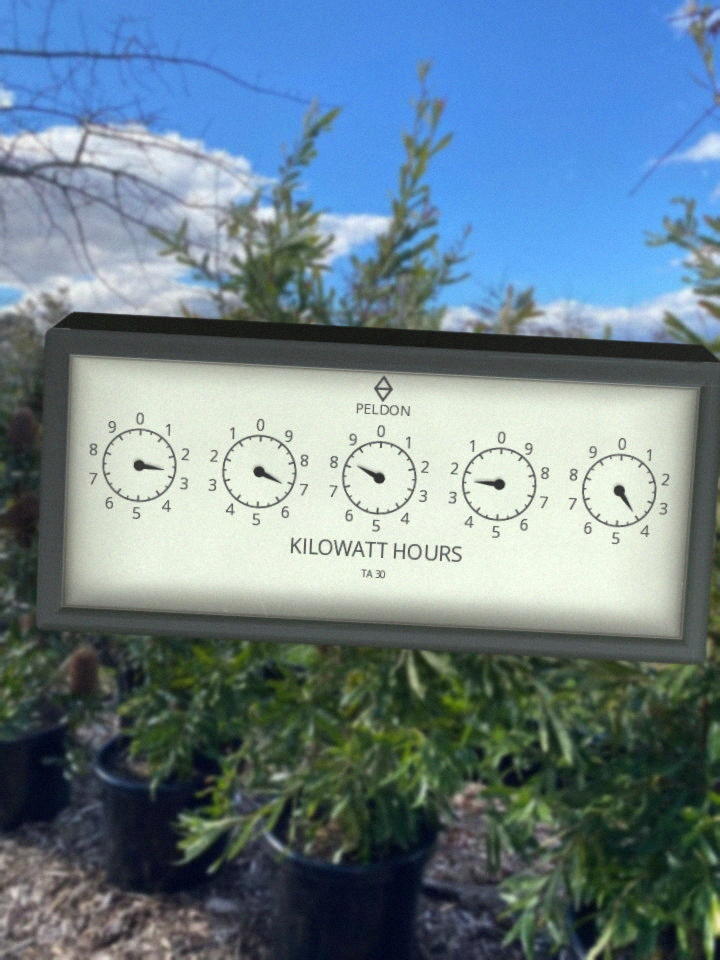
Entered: 26824 kWh
